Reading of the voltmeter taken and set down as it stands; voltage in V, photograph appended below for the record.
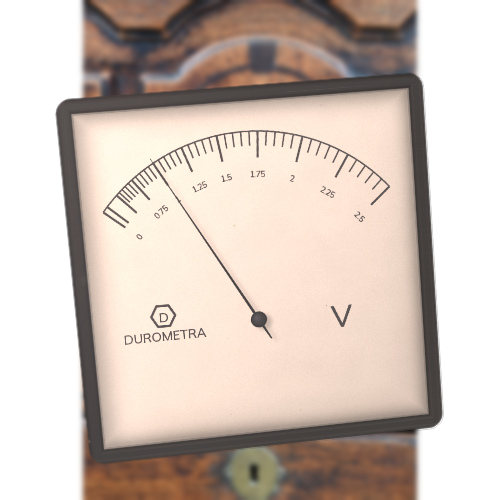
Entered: 1 V
